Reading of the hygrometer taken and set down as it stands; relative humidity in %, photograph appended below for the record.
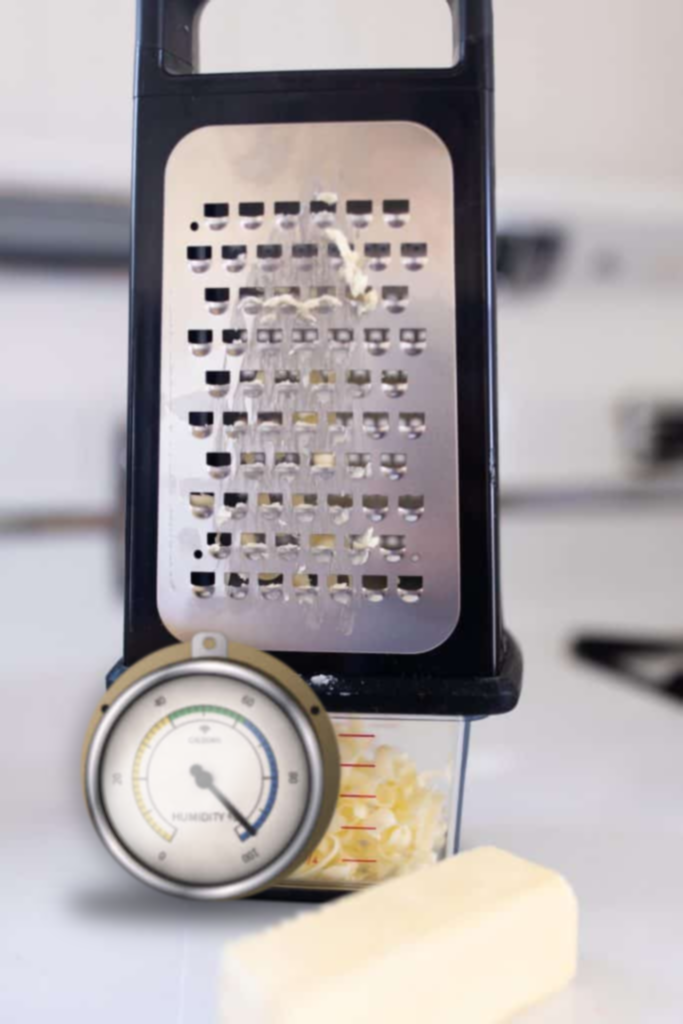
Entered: 96 %
